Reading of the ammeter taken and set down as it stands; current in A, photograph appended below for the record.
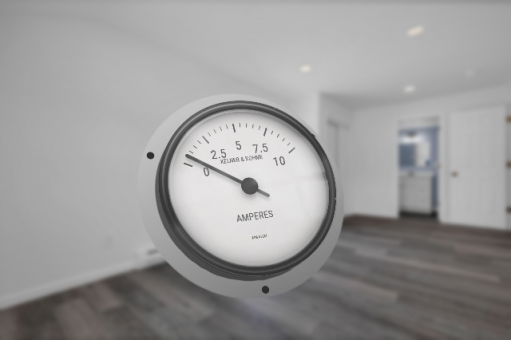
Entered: 0.5 A
